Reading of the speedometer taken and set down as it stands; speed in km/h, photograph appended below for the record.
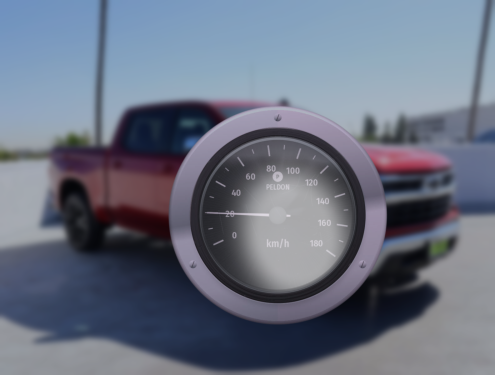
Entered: 20 km/h
